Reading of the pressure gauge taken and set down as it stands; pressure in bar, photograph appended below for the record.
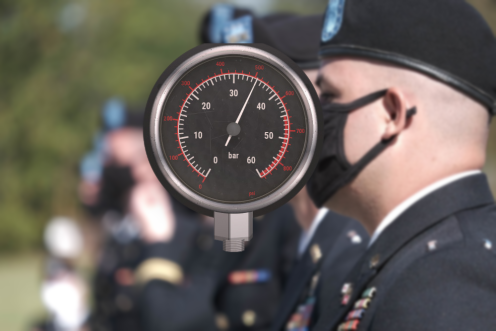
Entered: 35 bar
